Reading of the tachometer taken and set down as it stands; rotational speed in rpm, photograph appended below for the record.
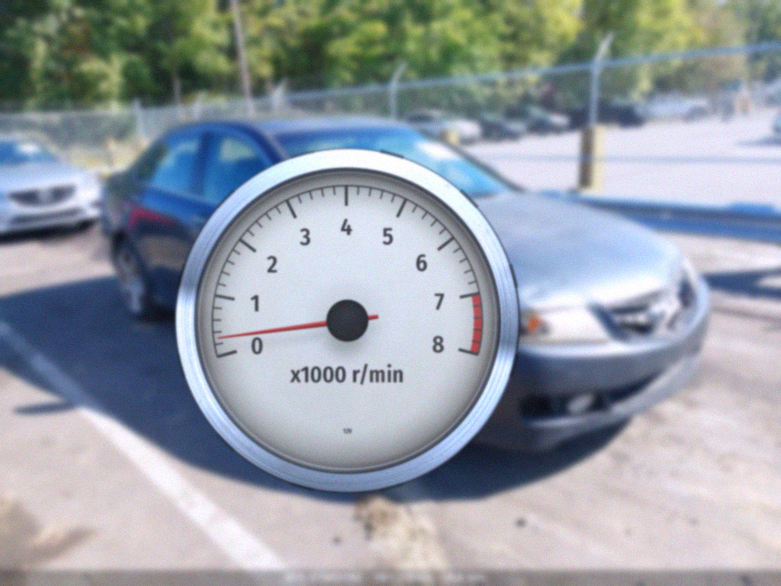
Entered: 300 rpm
